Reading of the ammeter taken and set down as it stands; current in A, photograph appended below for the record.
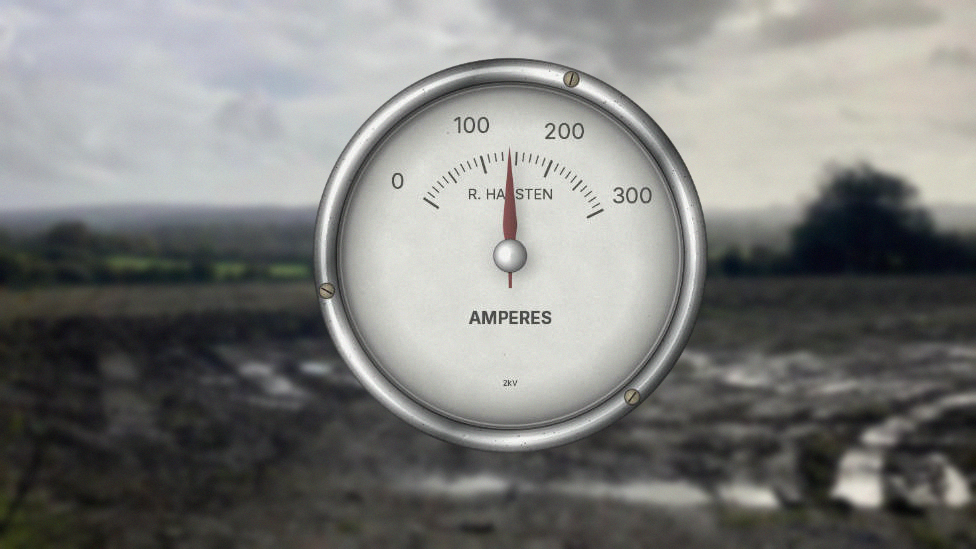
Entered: 140 A
